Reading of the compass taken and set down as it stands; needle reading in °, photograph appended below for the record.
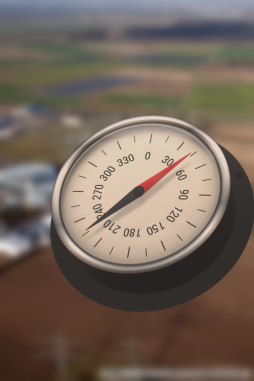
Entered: 45 °
